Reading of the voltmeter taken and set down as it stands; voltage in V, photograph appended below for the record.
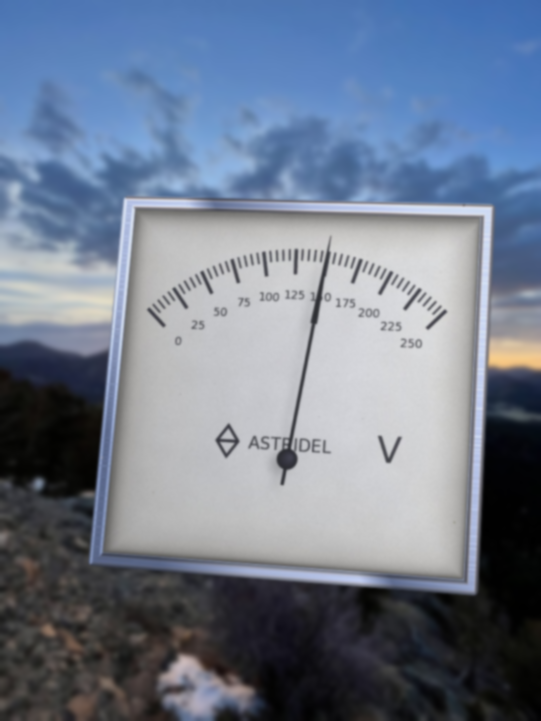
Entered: 150 V
